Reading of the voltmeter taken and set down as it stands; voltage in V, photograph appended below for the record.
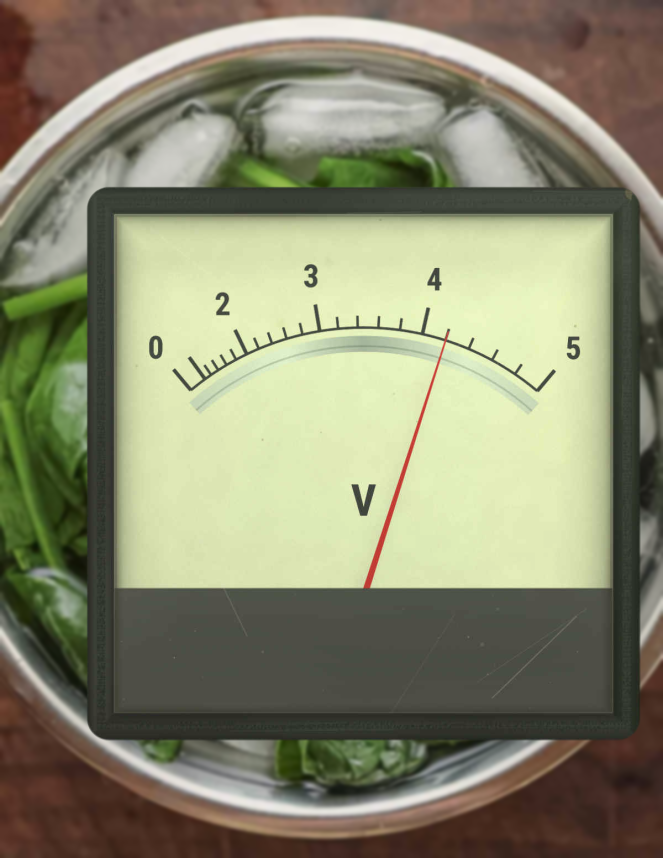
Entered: 4.2 V
